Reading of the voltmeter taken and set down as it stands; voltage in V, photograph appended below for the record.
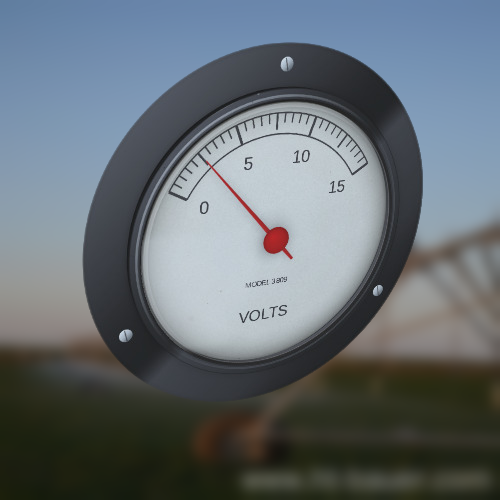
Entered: 2.5 V
